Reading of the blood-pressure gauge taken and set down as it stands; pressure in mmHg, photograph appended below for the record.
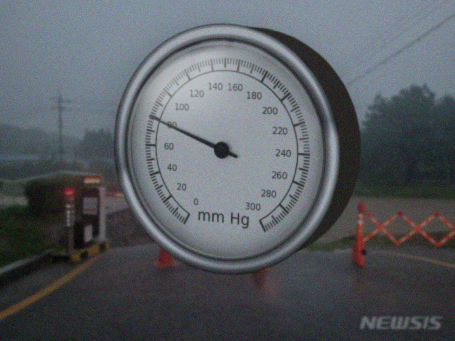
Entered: 80 mmHg
